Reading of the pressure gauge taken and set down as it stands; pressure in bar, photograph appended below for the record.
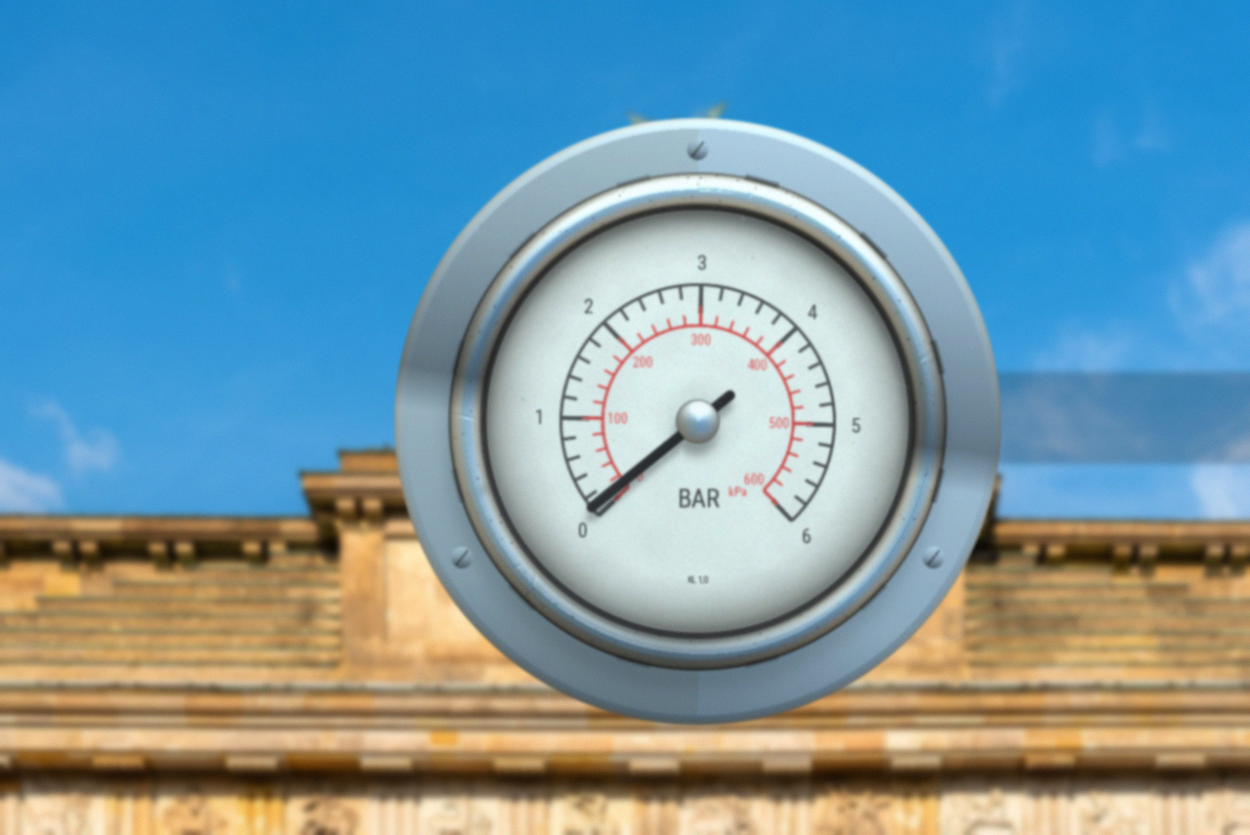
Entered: 0.1 bar
